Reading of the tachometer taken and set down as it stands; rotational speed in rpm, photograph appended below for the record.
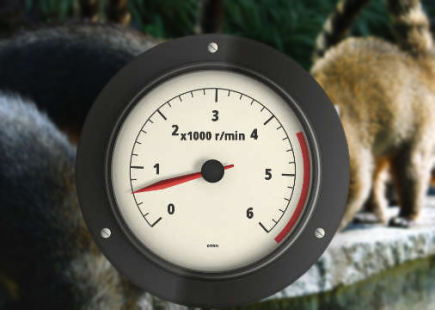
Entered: 600 rpm
